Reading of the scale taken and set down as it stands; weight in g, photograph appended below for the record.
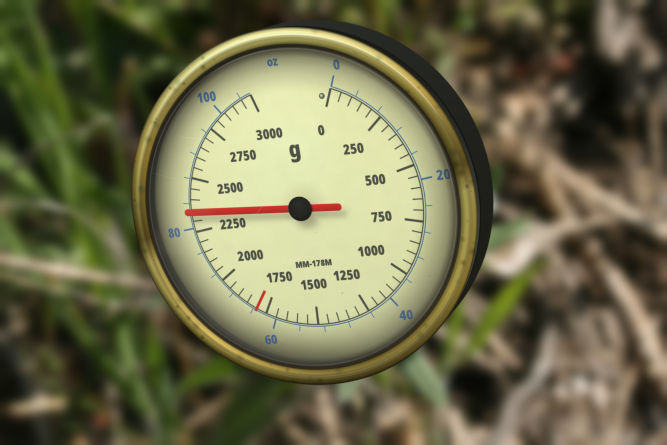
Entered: 2350 g
